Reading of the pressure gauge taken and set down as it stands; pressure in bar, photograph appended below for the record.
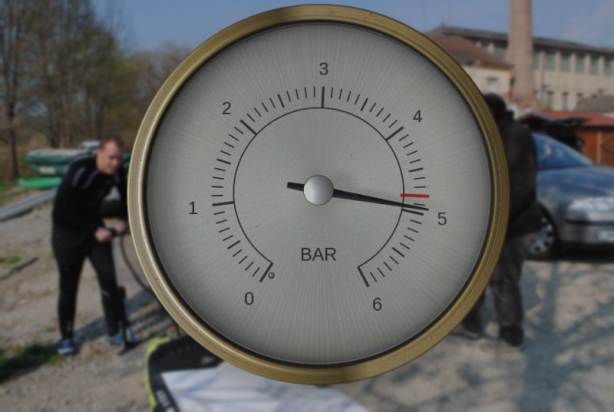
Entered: 4.95 bar
